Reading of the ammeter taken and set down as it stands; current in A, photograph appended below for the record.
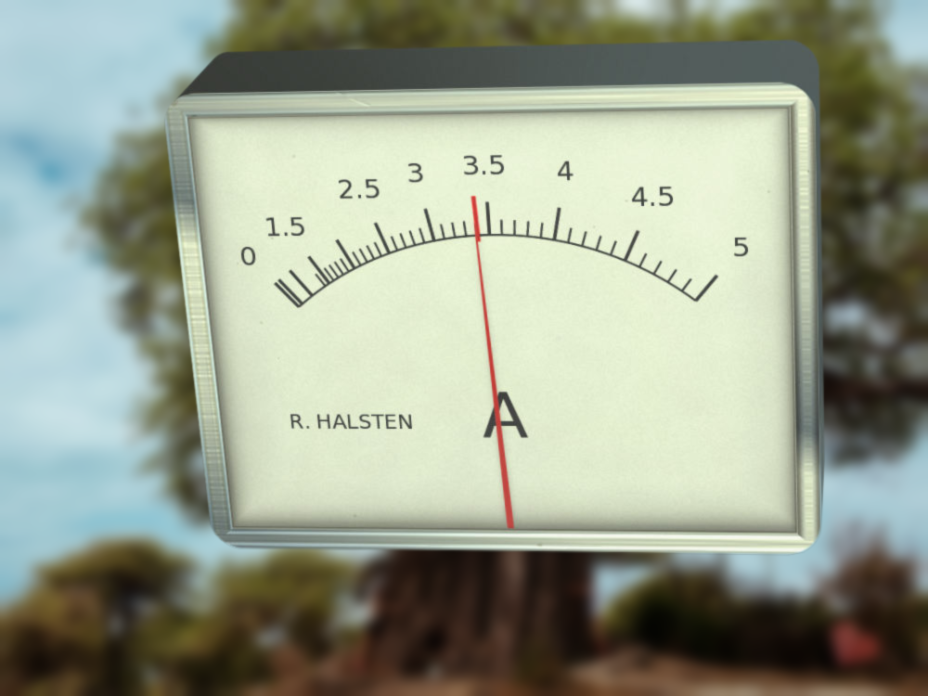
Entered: 3.4 A
